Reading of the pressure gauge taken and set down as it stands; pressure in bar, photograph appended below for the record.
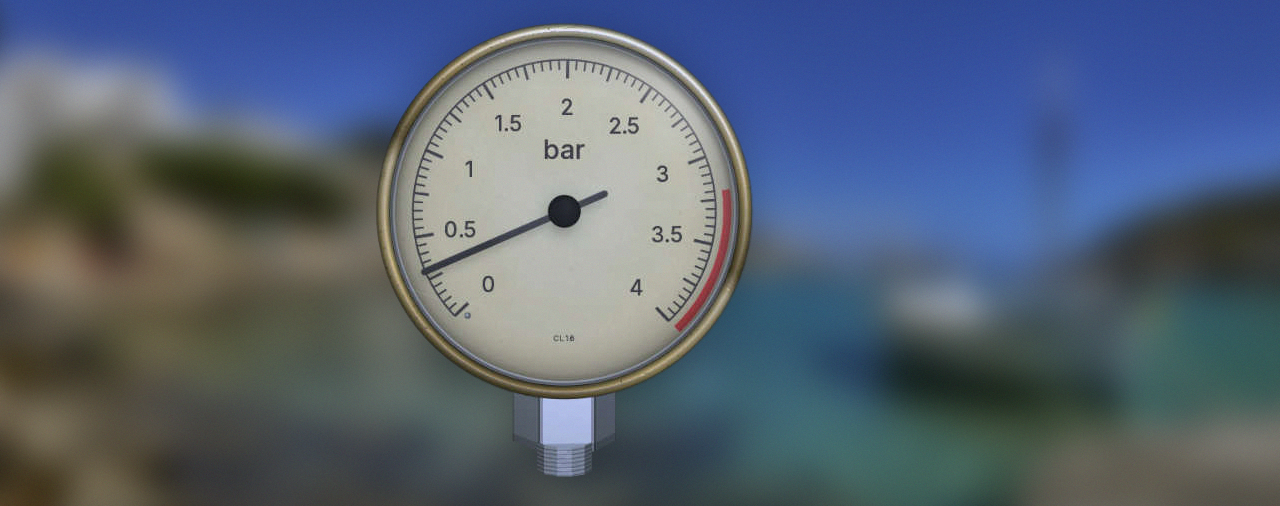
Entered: 0.3 bar
